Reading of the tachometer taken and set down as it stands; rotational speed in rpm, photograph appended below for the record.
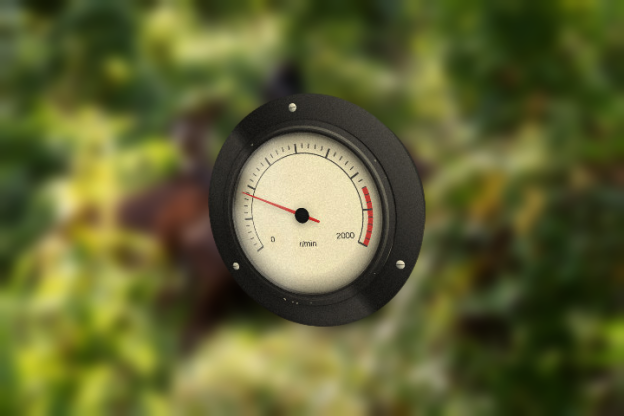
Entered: 450 rpm
